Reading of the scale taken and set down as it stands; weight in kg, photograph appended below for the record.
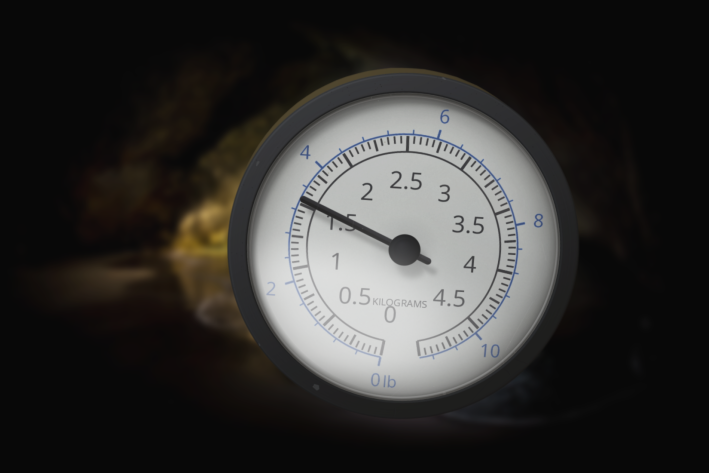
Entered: 1.55 kg
